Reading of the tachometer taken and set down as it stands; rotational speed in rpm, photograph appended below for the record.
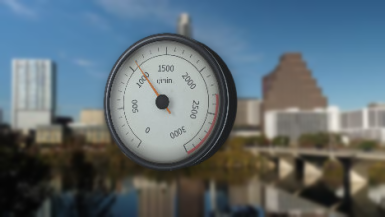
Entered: 1100 rpm
